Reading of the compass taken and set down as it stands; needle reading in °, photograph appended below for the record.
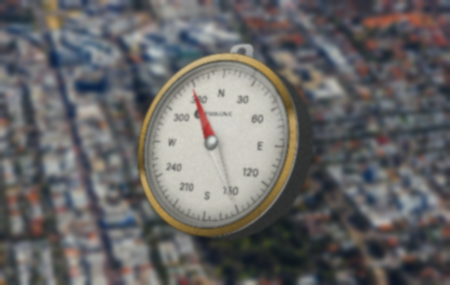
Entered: 330 °
